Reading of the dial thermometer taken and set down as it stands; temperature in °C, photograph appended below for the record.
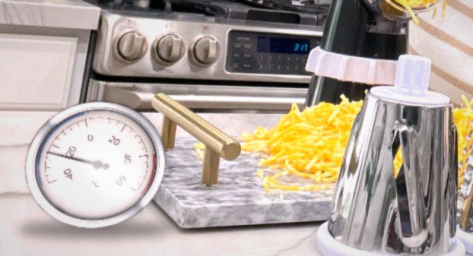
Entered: -24 °C
